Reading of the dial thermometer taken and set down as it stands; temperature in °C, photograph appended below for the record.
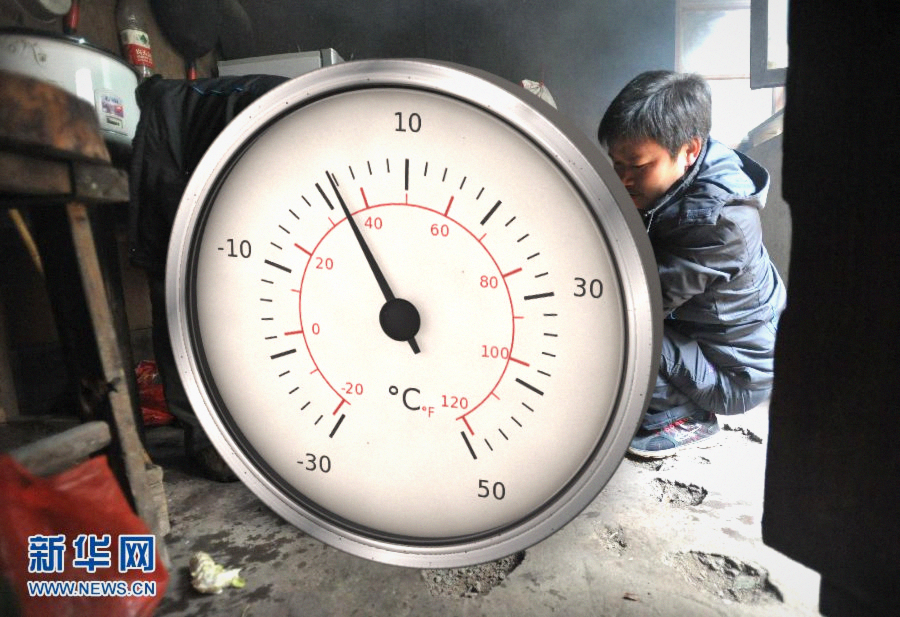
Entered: 2 °C
